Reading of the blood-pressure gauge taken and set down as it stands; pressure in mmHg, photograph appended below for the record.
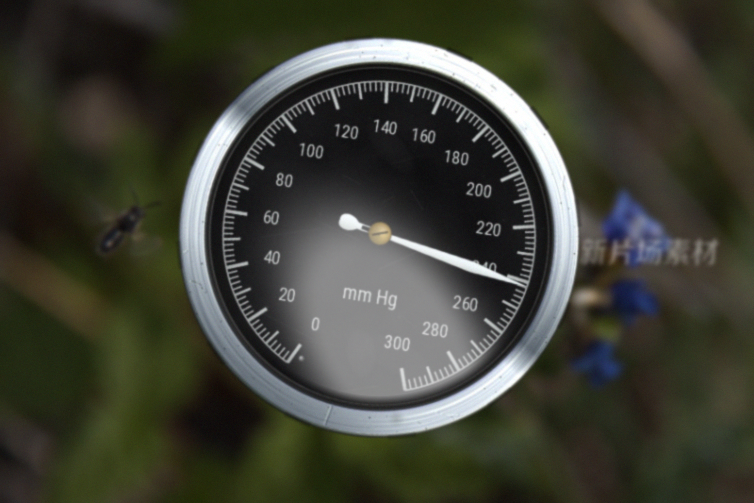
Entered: 242 mmHg
